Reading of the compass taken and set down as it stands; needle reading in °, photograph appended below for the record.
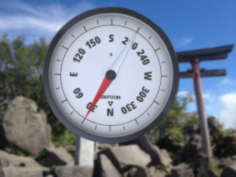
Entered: 30 °
